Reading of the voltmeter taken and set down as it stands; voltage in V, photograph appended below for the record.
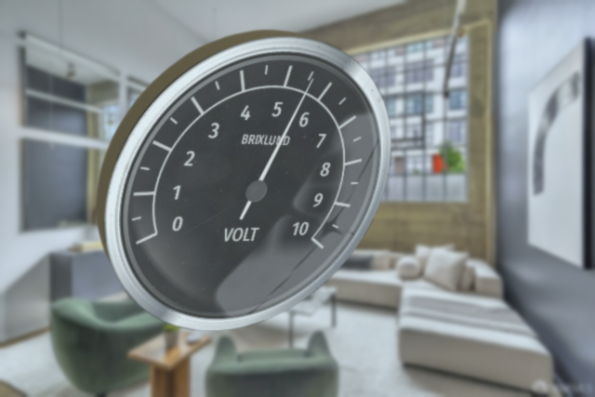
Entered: 5.5 V
